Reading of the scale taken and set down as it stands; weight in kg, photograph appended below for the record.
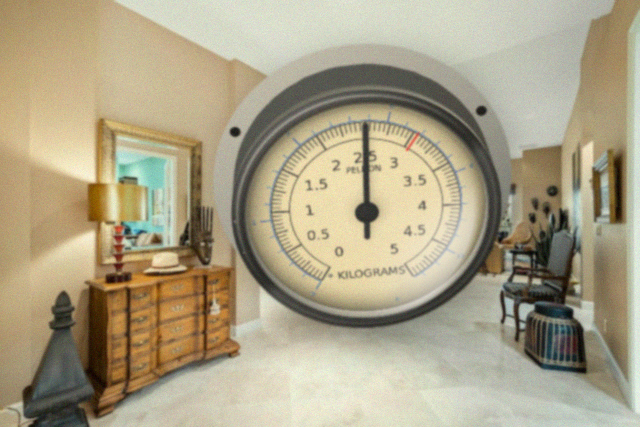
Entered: 2.5 kg
